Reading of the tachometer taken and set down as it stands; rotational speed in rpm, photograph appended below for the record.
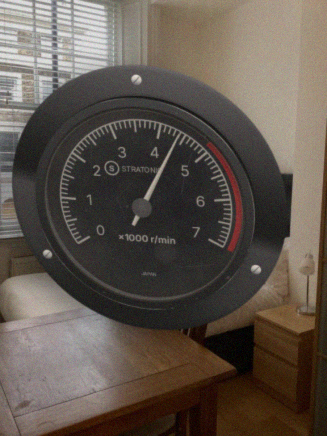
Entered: 4400 rpm
